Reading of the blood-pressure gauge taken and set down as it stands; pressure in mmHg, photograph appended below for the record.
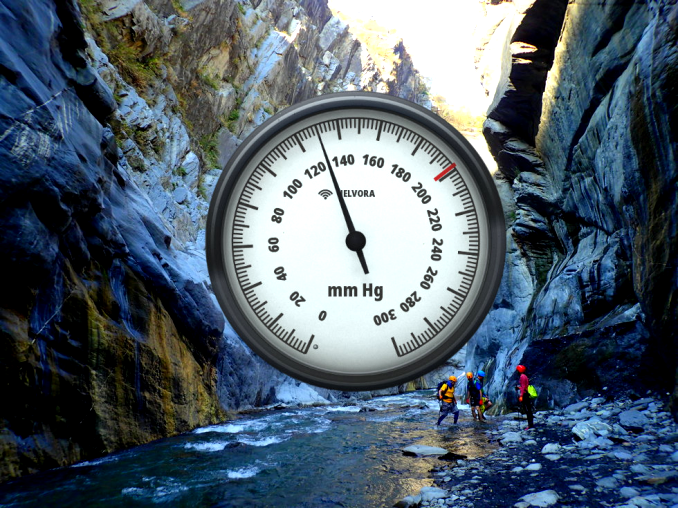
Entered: 130 mmHg
